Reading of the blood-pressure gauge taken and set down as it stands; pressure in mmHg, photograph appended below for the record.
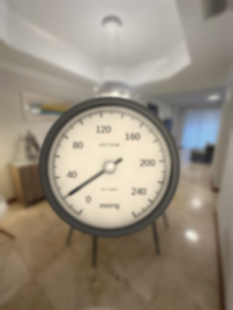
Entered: 20 mmHg
